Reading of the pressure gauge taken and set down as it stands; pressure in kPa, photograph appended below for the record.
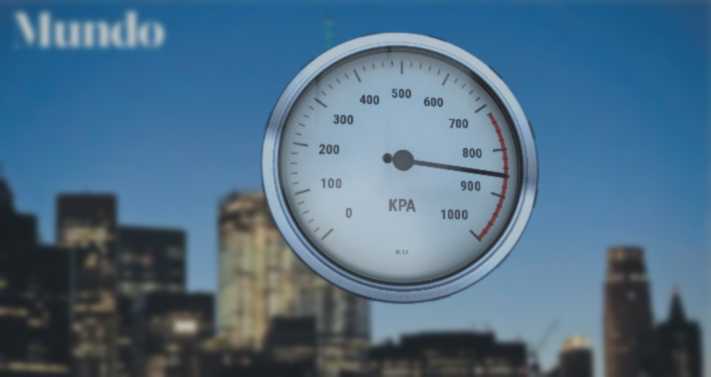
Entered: 860 kPa
